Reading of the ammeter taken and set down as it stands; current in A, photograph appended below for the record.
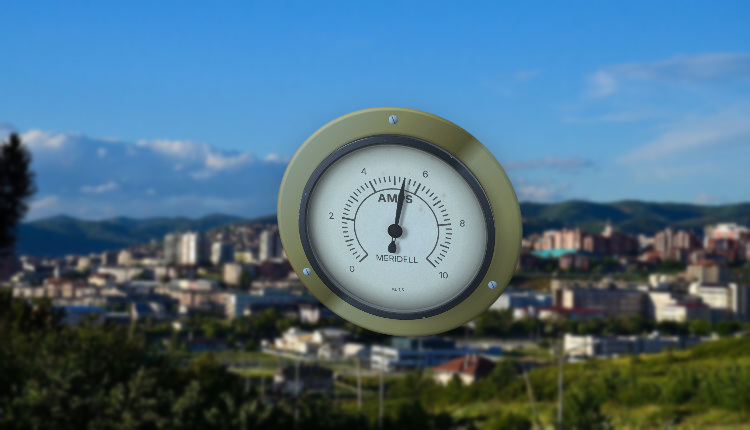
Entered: 5.4 A
